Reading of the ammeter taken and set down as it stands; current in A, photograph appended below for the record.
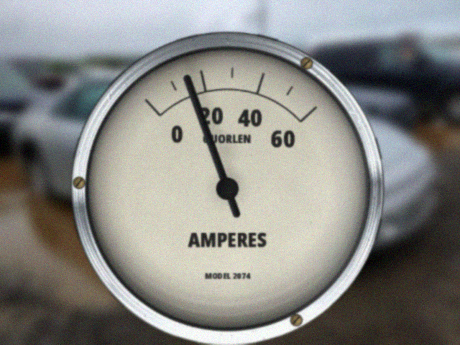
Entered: 15 A
